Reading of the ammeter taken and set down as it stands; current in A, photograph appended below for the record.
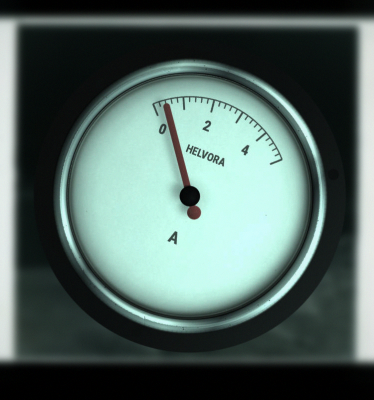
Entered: 0.4 A
